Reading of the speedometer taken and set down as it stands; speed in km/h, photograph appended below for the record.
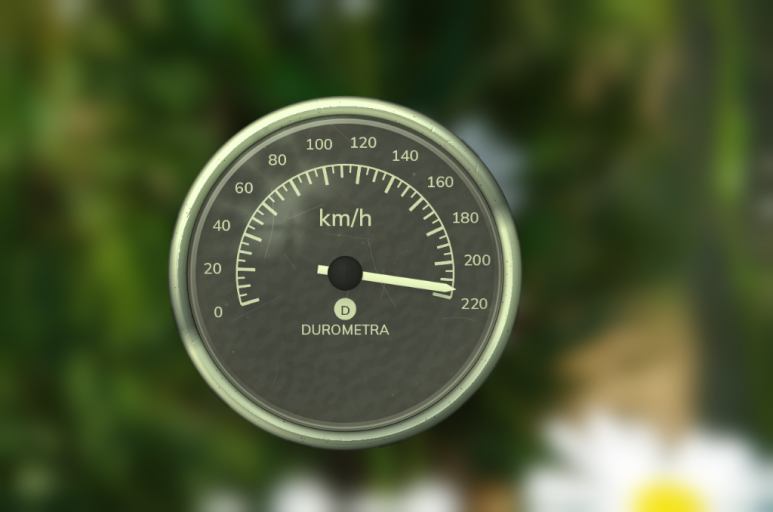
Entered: 215 km/h
